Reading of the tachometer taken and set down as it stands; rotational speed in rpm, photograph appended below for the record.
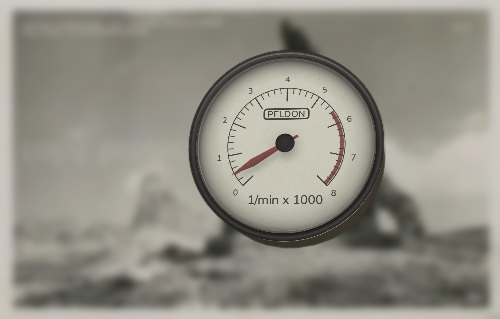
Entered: 400 rpm
